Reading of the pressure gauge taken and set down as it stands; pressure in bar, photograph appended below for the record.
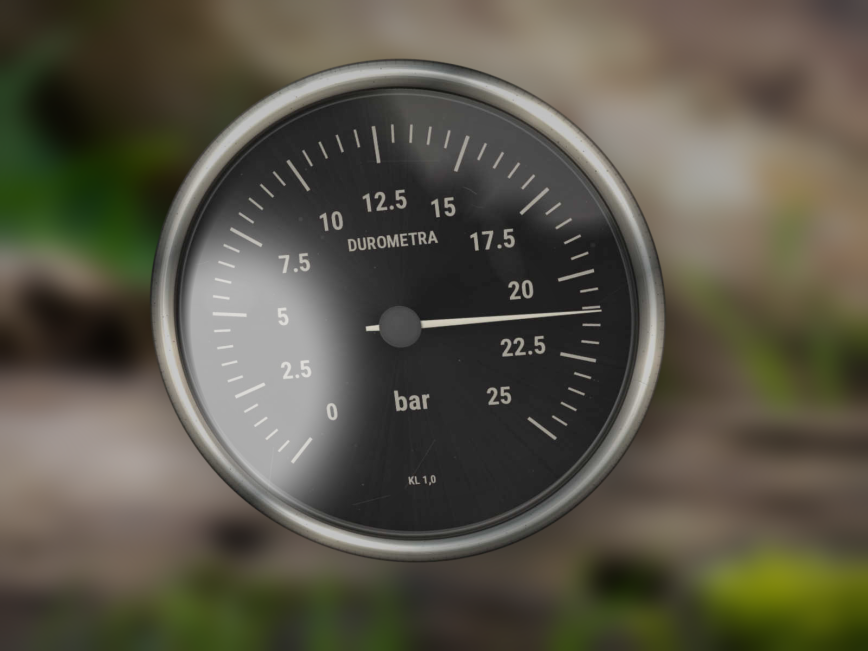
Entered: 21 bar
